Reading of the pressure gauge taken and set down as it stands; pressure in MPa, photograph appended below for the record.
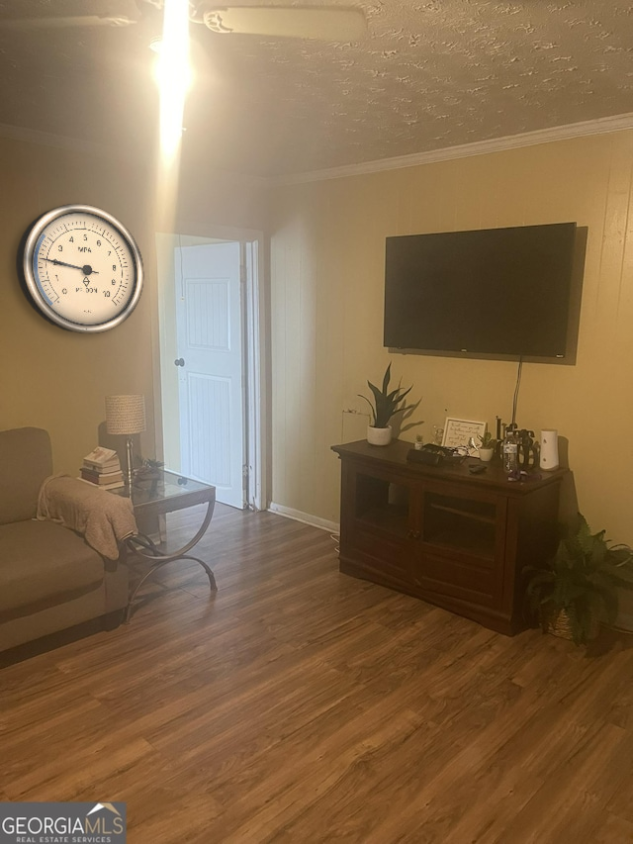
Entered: 2 MPa
